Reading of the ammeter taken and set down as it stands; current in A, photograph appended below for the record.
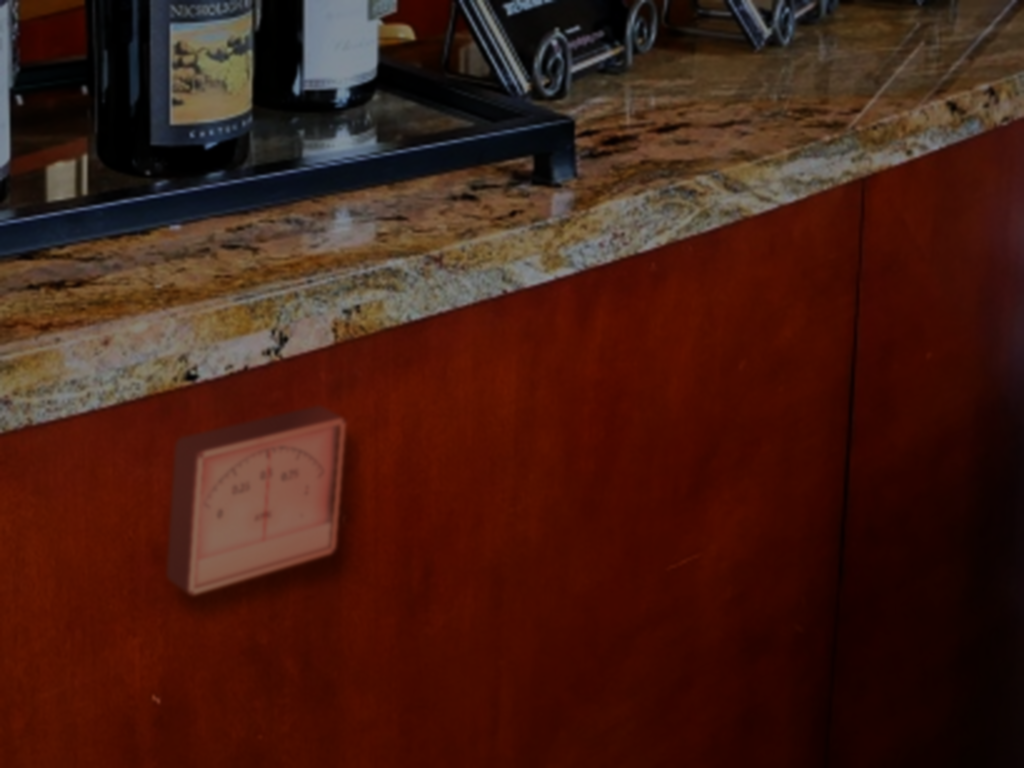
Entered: 0.5 A
